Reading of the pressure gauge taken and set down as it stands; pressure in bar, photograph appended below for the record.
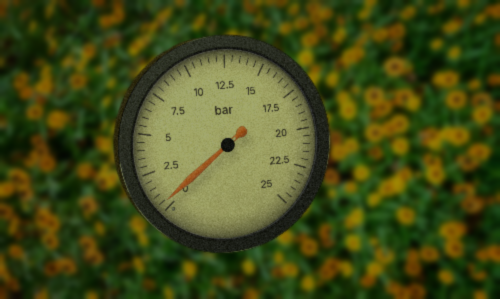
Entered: 0.5 bar
